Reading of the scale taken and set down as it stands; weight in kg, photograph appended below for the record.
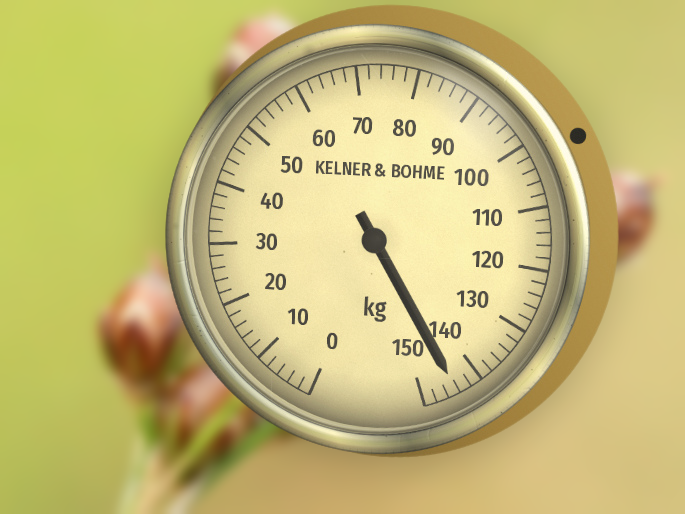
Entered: 144 kg
